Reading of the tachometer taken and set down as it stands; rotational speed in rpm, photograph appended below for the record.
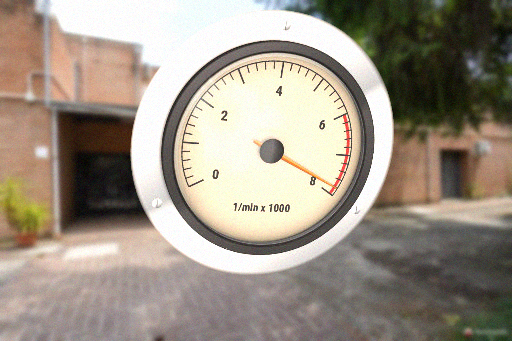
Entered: 7800 rpm
